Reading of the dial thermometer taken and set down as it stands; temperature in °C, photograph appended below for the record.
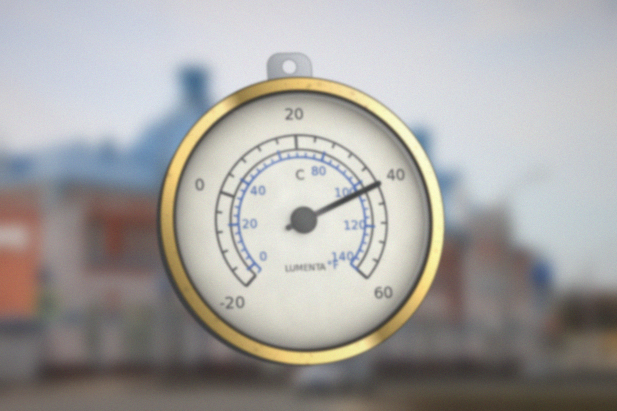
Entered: 40 °C
